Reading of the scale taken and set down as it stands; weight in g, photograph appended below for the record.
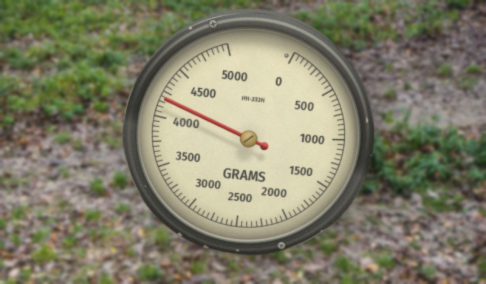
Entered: 4200 g
